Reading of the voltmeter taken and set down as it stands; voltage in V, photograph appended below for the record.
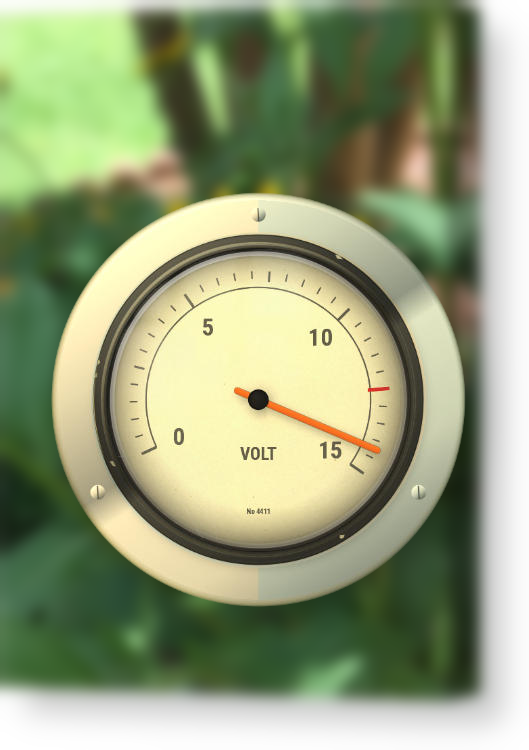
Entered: 14.25 V
